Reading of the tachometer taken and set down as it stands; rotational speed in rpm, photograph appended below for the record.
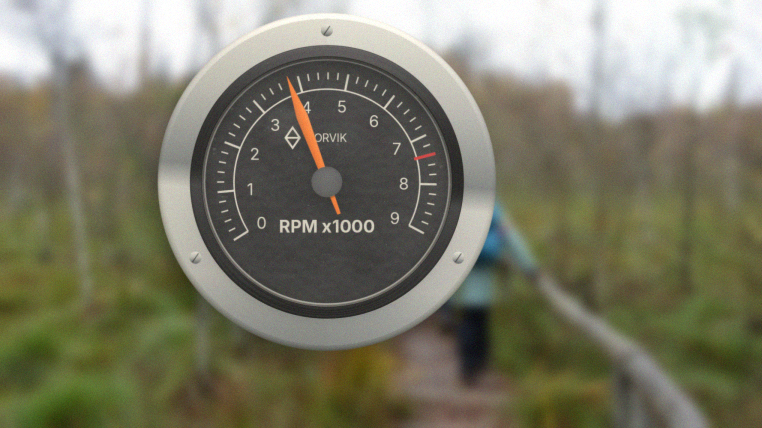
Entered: 3800 rpm
